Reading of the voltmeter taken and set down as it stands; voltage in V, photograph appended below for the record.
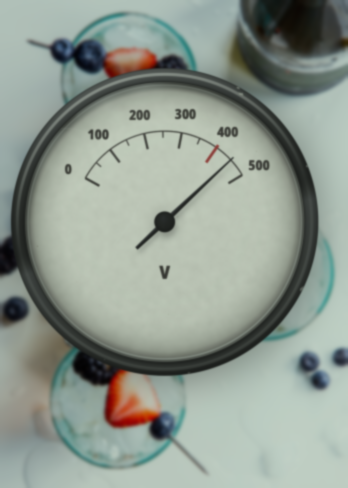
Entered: 450 V
